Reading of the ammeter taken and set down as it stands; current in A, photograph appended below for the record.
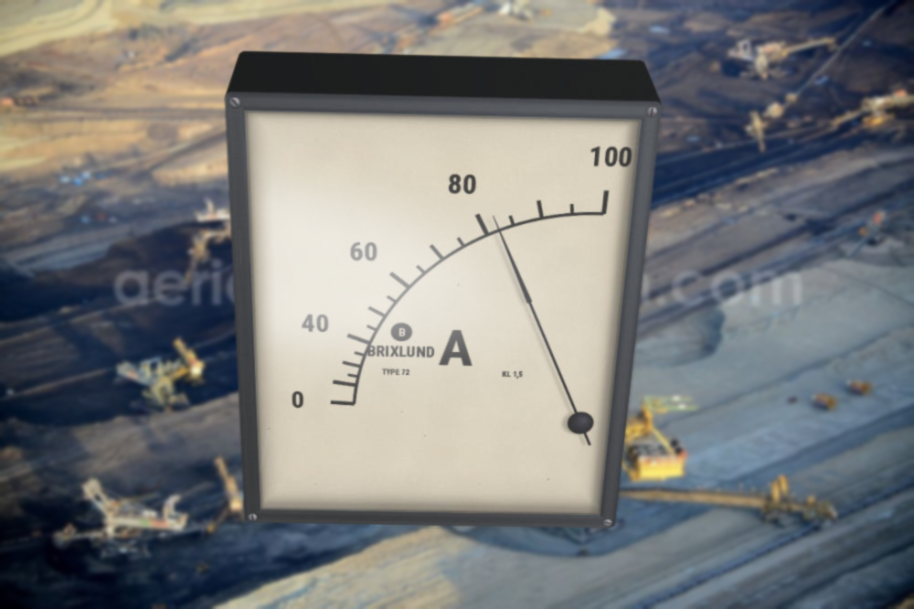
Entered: 82.5 A
